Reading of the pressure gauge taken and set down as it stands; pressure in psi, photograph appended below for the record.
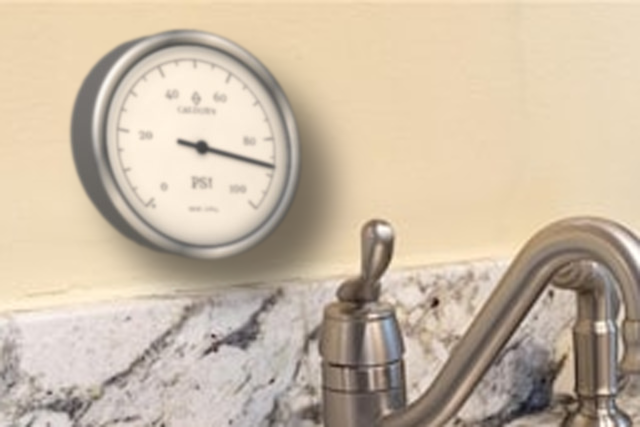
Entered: 87.5 psi
